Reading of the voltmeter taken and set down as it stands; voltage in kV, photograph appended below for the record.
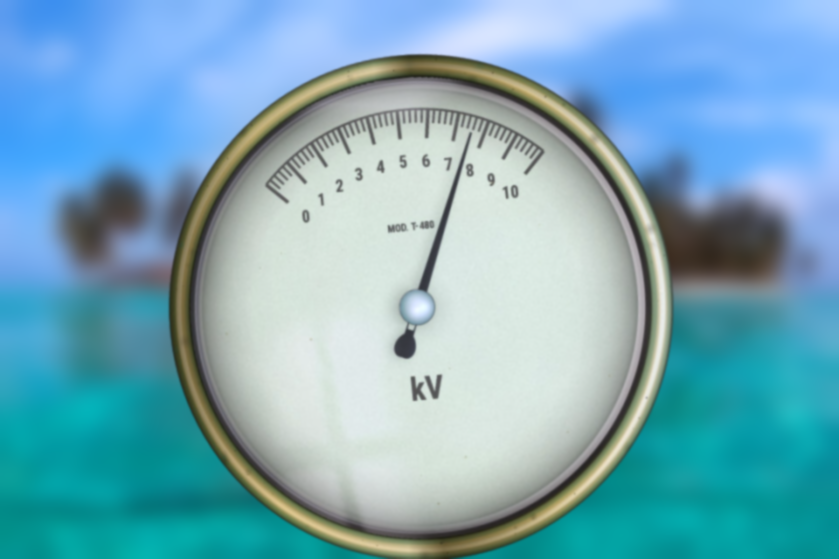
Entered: 7.6 kV
